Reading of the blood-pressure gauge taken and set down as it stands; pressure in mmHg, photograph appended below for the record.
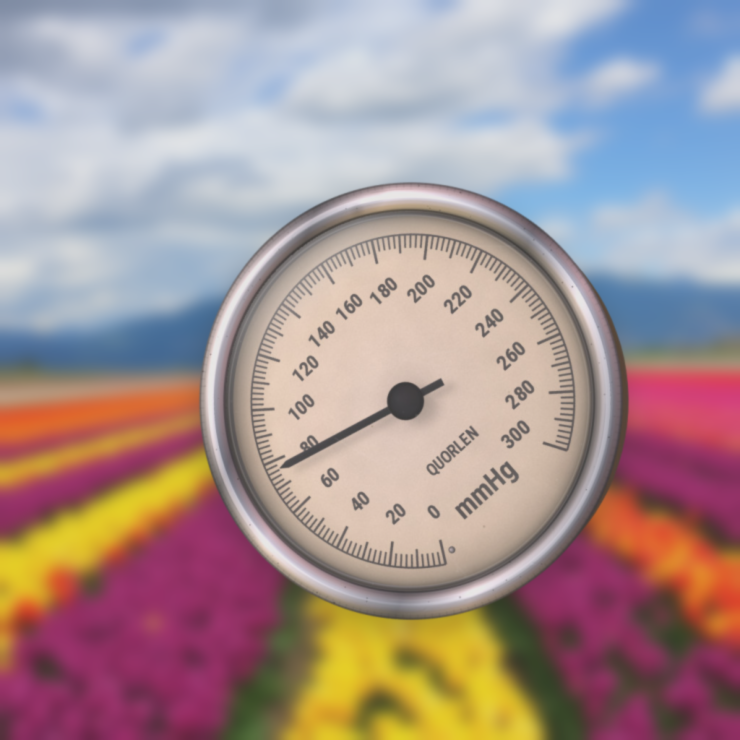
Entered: 76 mmHg
